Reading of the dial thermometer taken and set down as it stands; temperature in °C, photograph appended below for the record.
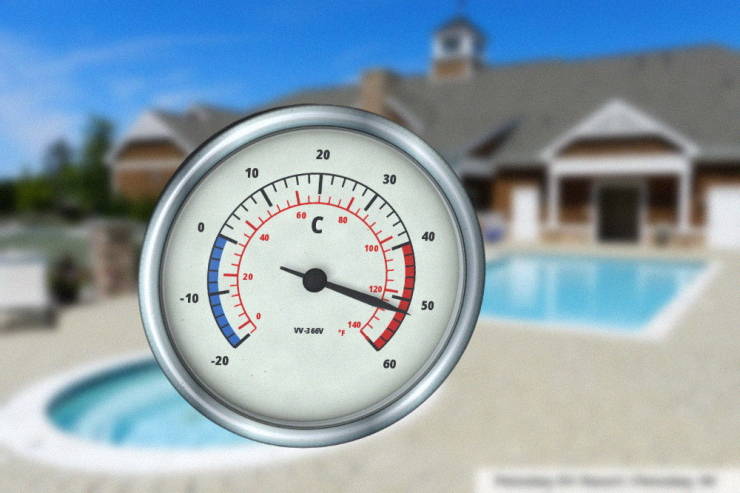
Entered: 52 °C
